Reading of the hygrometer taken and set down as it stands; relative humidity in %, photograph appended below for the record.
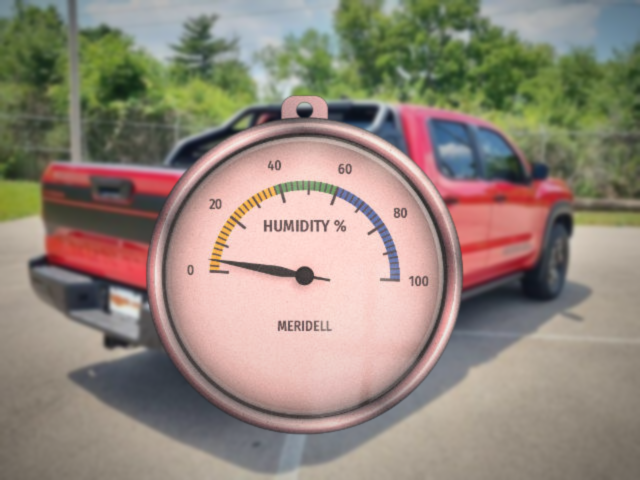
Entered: 4 %
